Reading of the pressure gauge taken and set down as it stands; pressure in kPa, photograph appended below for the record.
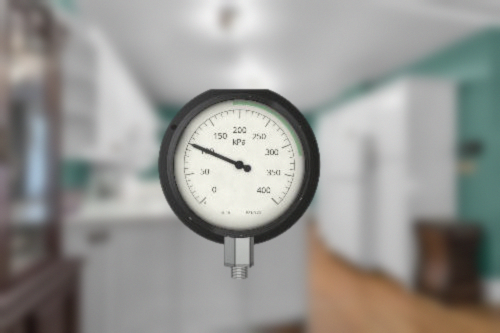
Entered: 100 kPa
